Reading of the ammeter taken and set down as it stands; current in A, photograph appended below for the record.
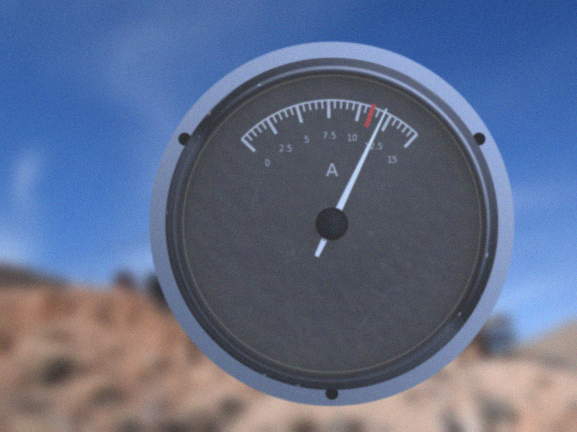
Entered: 12 A
